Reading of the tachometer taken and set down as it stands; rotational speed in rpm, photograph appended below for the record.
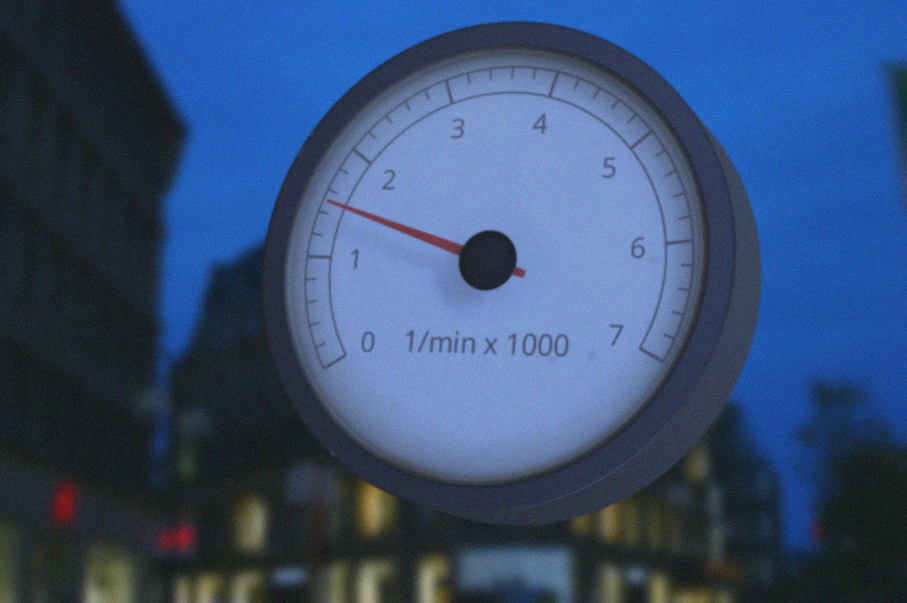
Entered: 1500 rpm
